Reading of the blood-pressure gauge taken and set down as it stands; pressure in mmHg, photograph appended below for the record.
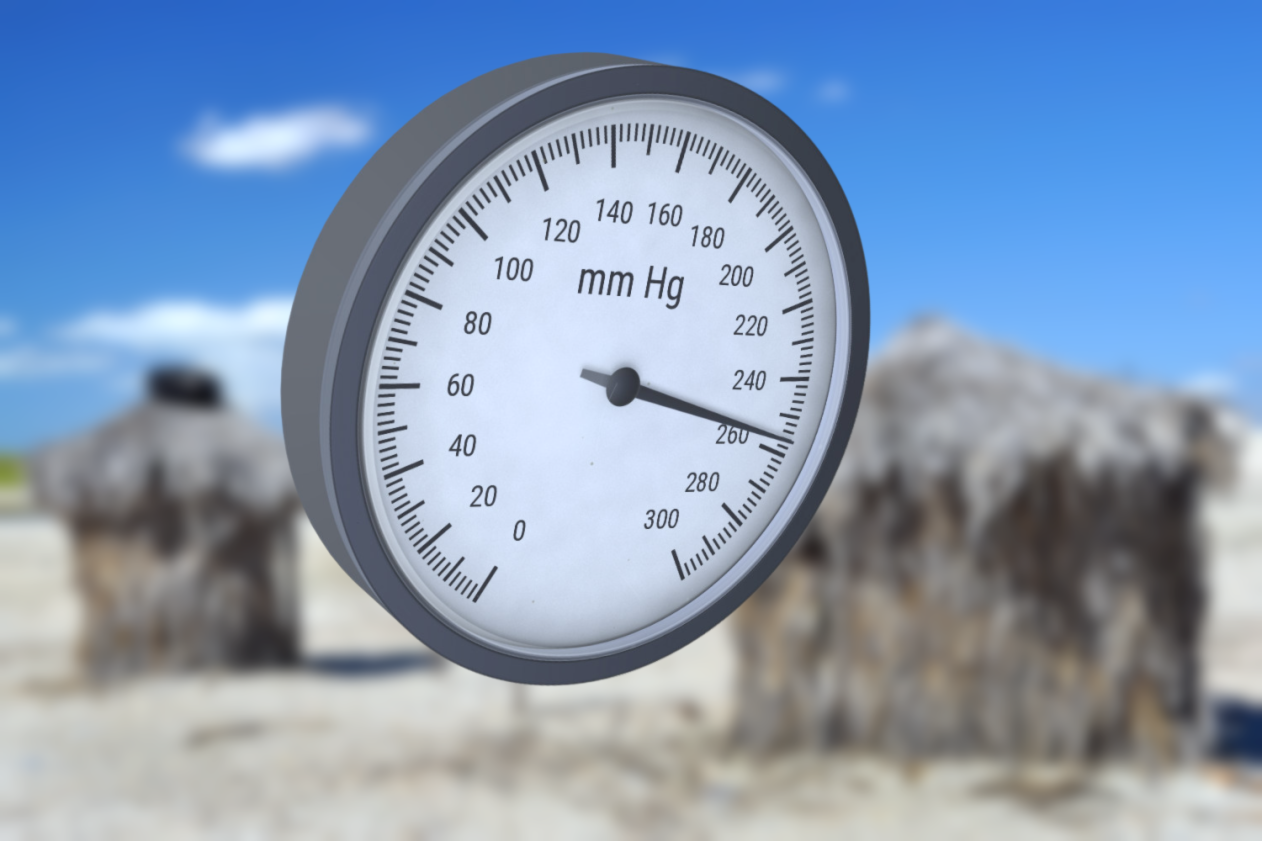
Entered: 256 mmHg
